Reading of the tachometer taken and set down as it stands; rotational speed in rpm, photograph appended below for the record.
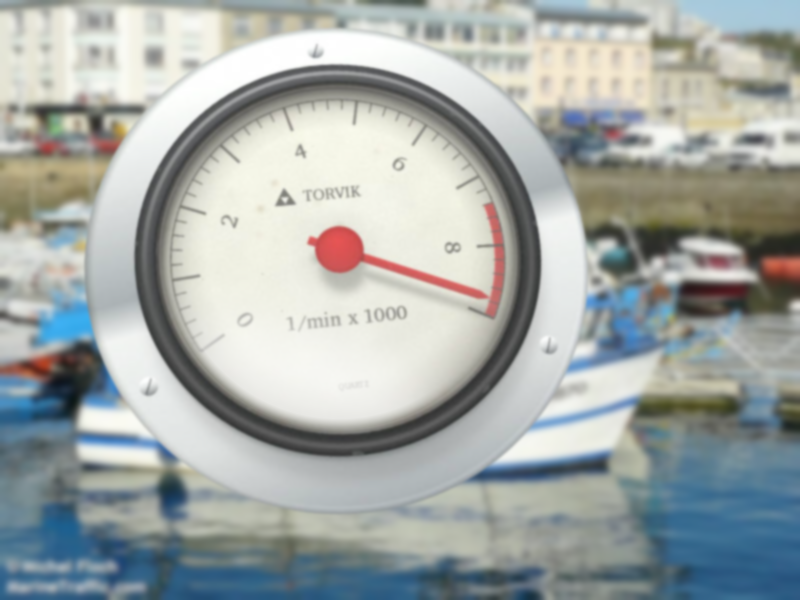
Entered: 8800 rpm
